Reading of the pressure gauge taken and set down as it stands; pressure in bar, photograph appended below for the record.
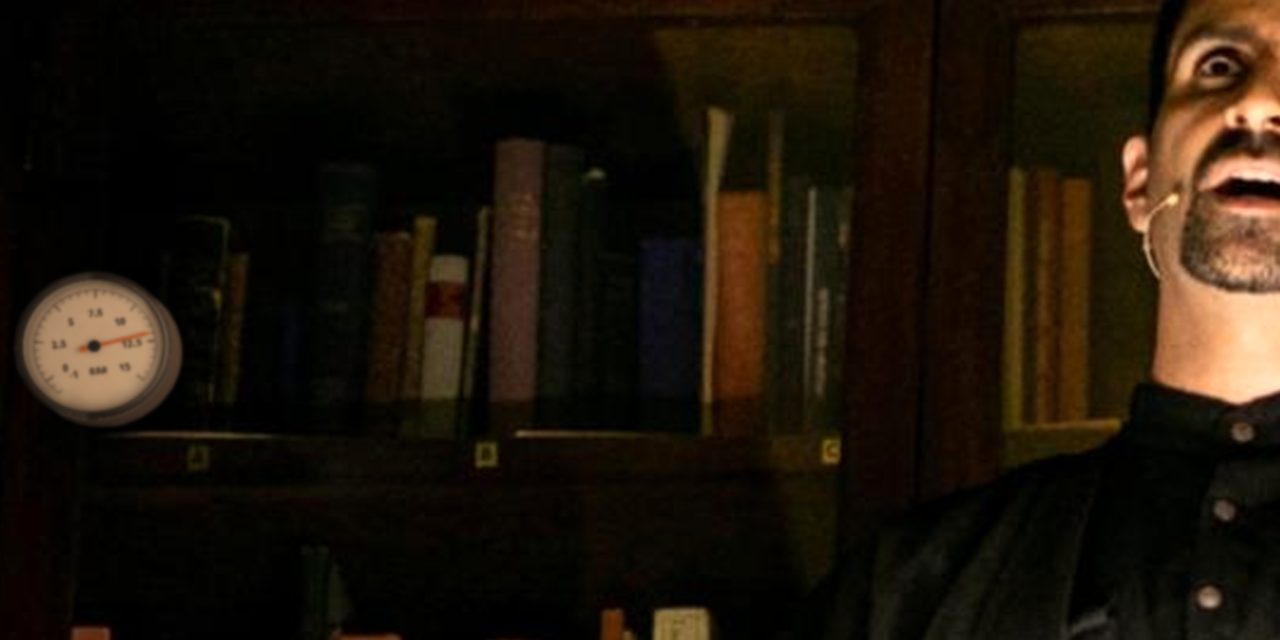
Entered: 12 bar
